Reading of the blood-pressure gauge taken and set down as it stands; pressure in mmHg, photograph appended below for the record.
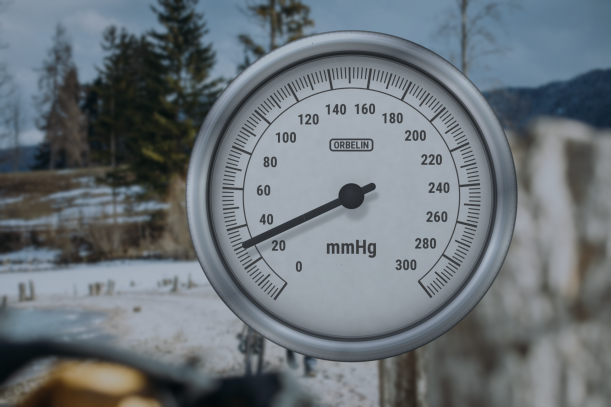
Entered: 30 mmHg
